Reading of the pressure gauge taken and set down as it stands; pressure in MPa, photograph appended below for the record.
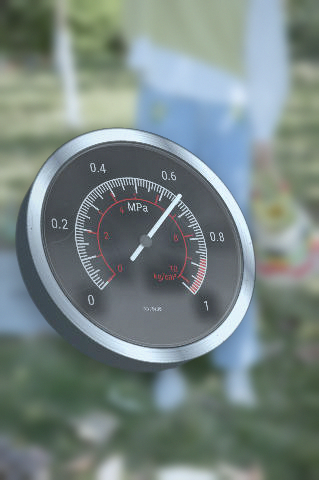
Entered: 0.65 MPa
